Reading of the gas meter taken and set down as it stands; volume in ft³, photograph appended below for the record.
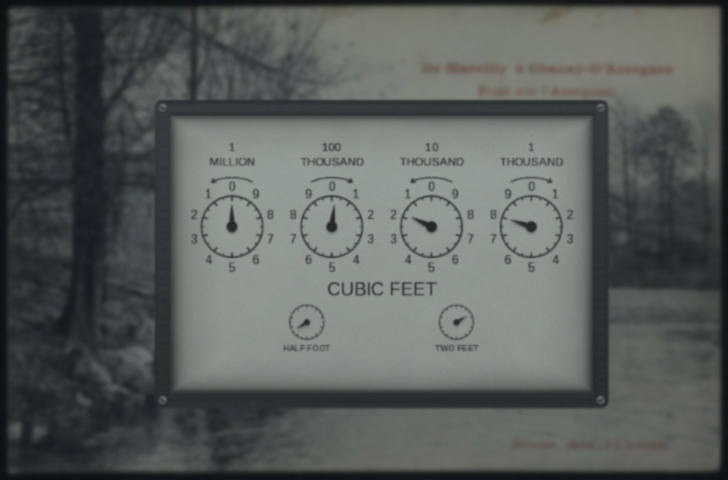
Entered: 1800 ft³
